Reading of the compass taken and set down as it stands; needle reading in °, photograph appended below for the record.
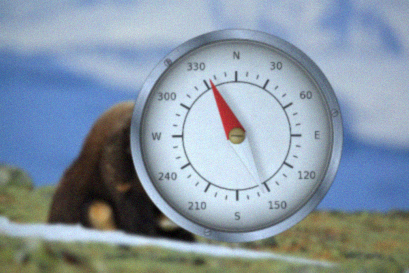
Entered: 335 °
